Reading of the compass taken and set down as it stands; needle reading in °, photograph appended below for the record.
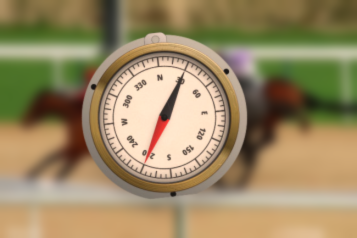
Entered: 210 °
